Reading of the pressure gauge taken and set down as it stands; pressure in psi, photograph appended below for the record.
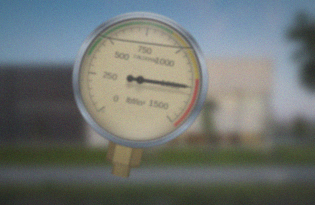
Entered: 1250 psi
